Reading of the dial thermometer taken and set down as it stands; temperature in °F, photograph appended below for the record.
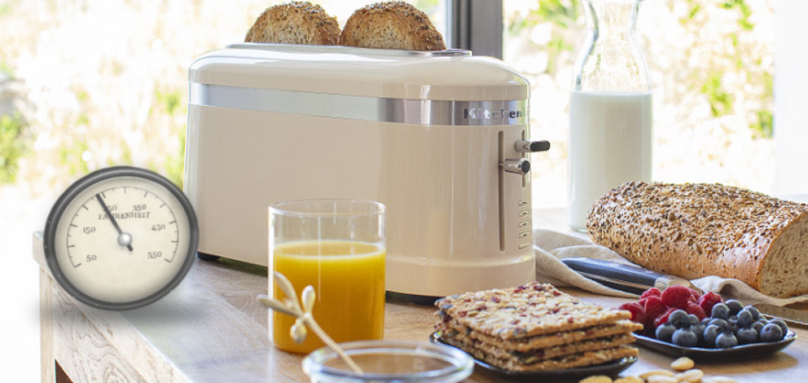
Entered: 237.5 °F
